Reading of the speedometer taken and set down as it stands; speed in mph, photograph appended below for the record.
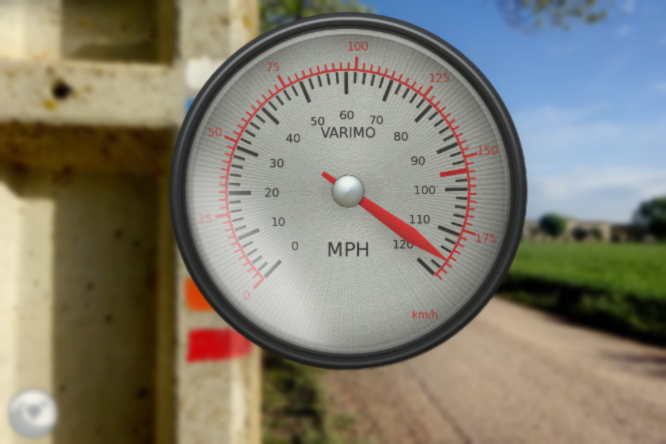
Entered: 116 mph
